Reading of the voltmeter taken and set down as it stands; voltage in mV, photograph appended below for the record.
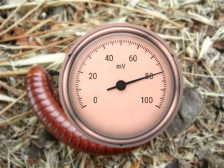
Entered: 80 mV
